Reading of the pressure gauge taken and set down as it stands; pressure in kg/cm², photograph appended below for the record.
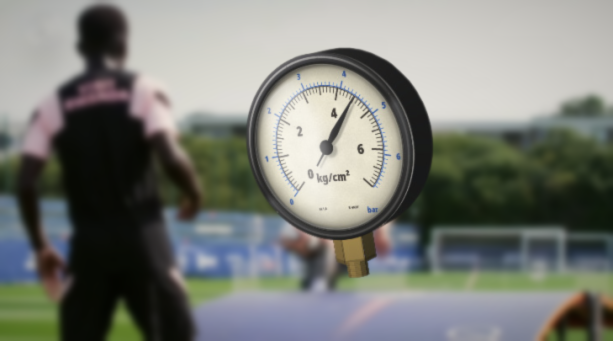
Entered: 4.5 kg/cm²
